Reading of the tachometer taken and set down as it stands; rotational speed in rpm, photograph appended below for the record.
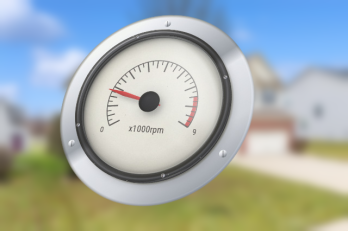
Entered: 1750 rpm
